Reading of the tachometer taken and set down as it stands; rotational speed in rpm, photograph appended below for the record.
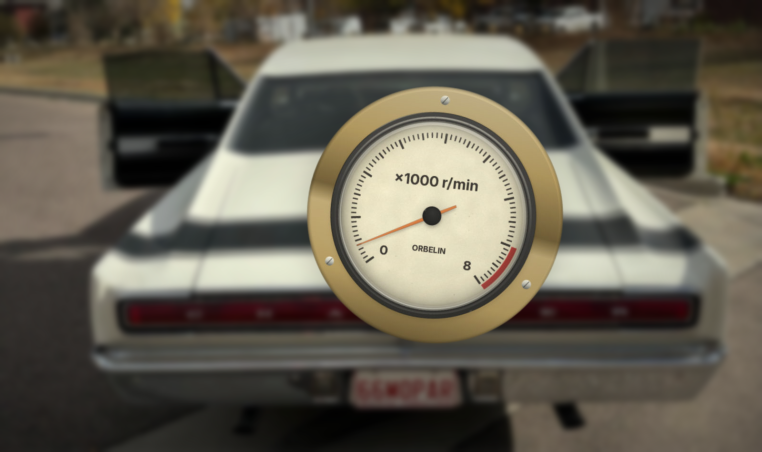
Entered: 400 rpm
